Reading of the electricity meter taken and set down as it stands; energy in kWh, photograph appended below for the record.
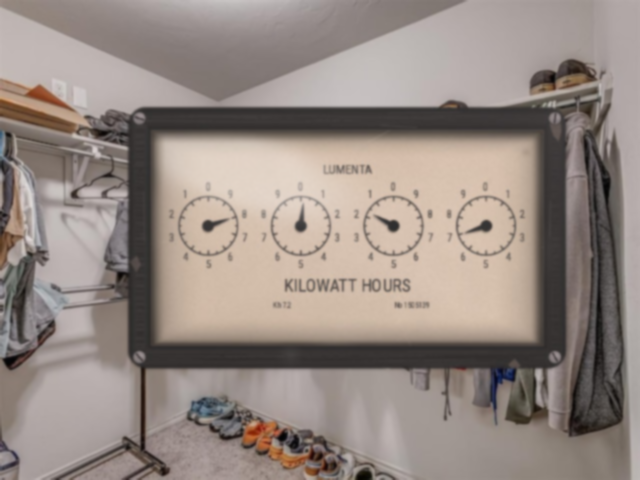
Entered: 8017 kWh
